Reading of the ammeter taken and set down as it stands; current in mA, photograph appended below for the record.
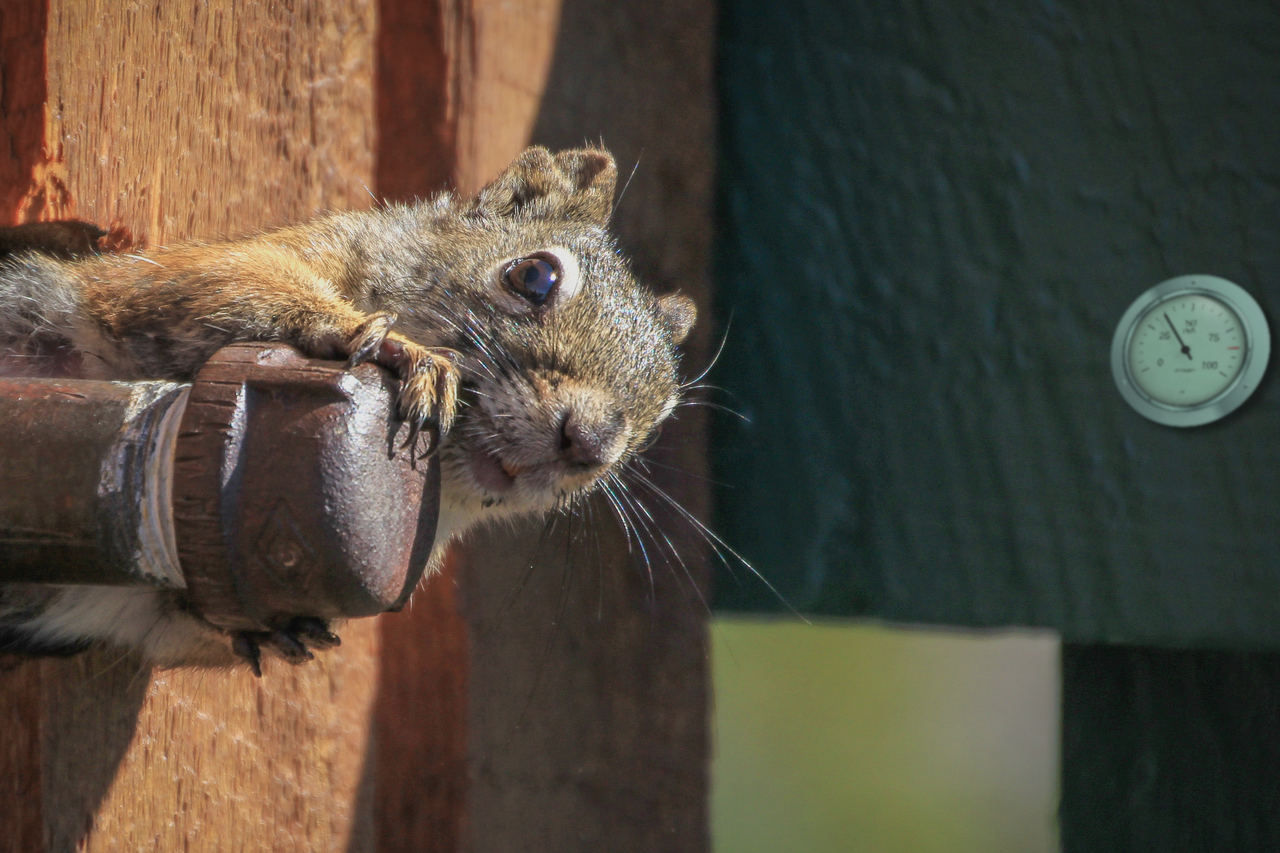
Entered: 35 mA
